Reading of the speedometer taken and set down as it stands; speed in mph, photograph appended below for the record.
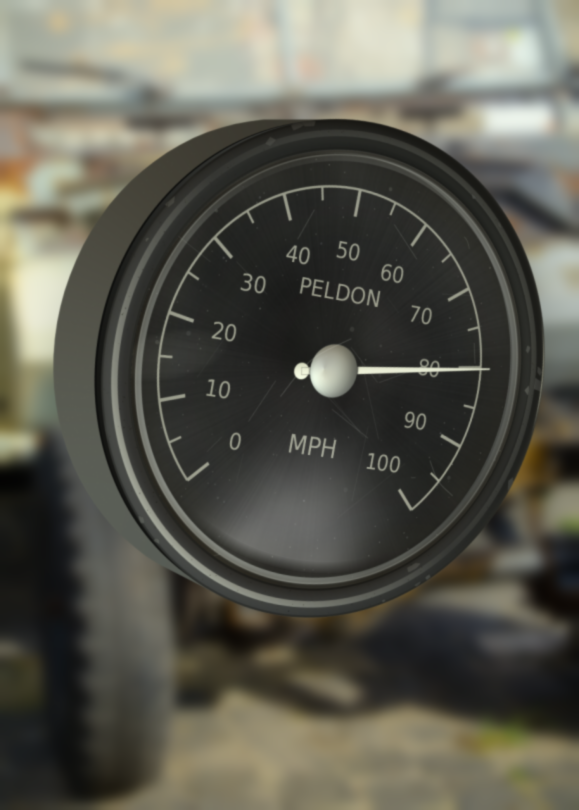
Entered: 80 mph
